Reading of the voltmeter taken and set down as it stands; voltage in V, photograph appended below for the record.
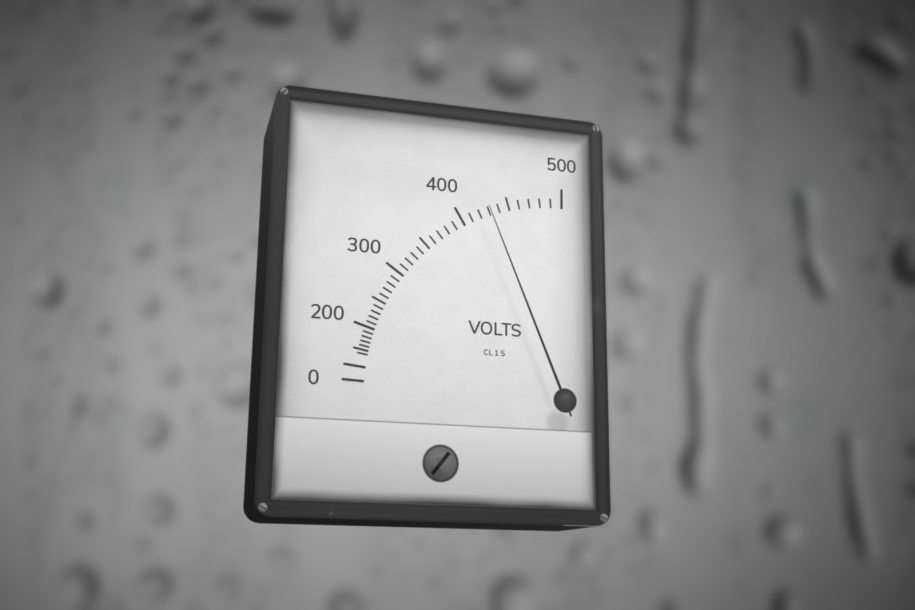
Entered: 430 V
